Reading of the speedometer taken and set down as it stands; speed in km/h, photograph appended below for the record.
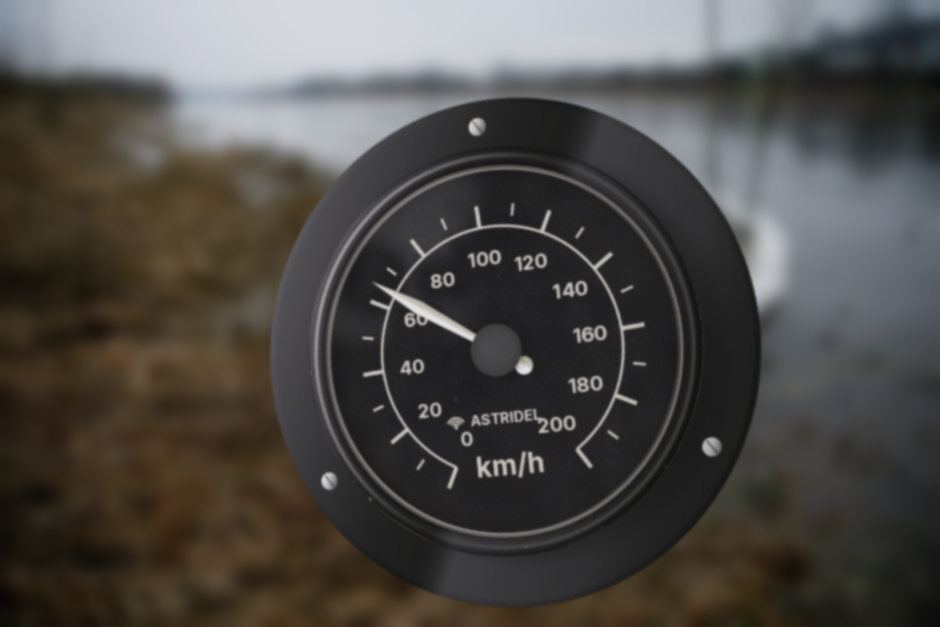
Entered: 65 km/h
